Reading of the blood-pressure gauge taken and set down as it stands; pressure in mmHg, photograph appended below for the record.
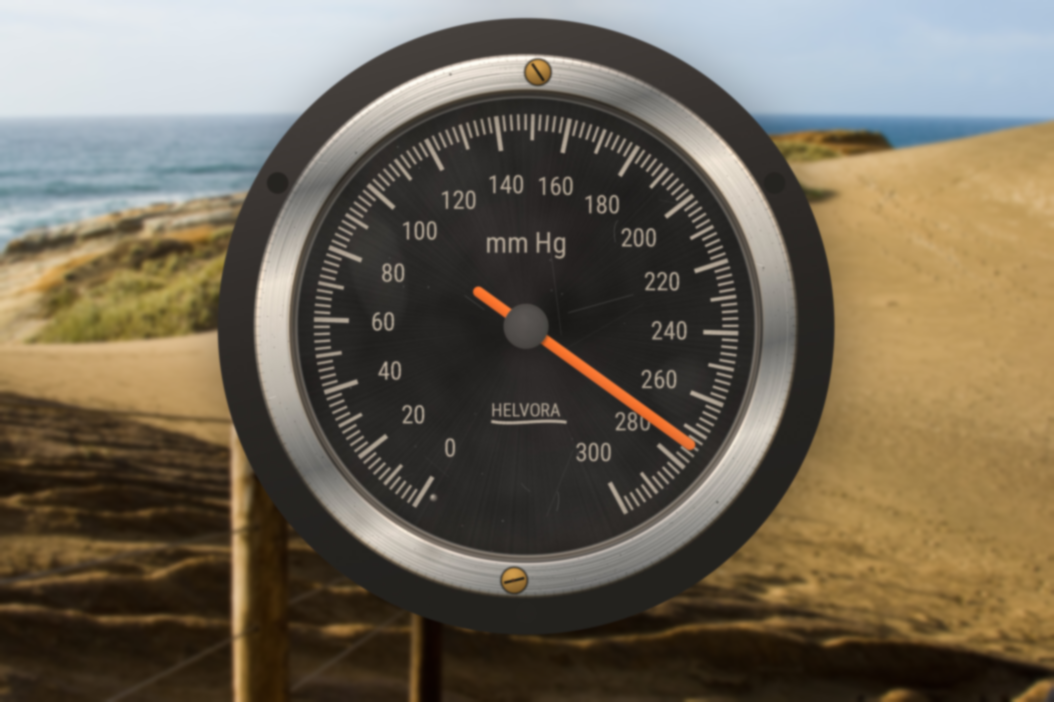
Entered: 274 mmHg
